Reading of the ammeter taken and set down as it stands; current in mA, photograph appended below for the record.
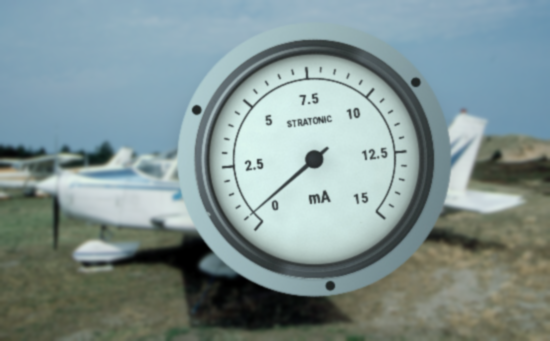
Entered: 0.5 mA
